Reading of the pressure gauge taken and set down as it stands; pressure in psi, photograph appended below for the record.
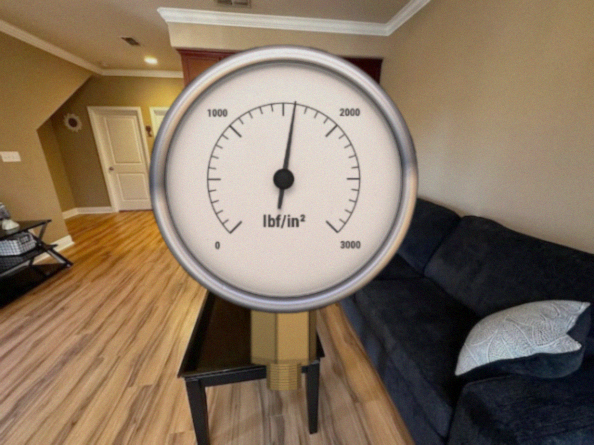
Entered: 1600 psi
